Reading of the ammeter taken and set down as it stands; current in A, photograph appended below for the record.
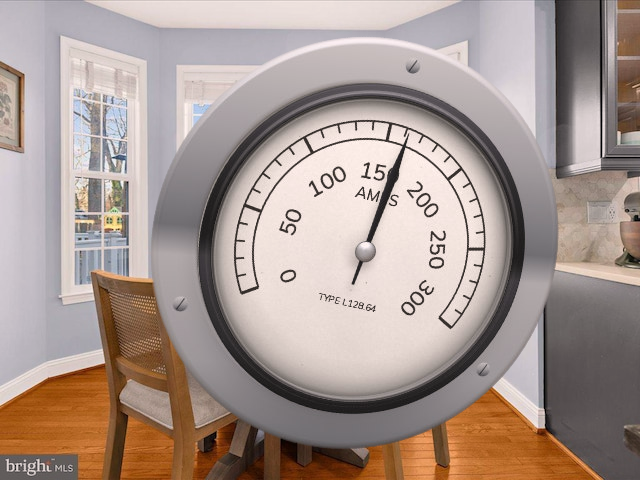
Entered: 160 A
